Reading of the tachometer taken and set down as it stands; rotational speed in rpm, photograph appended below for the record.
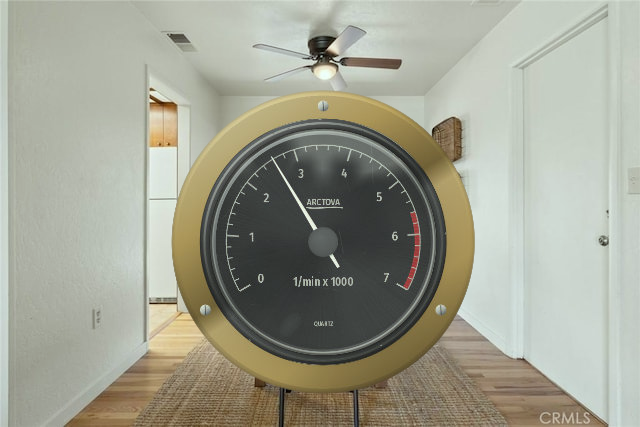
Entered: 2600 rpm
